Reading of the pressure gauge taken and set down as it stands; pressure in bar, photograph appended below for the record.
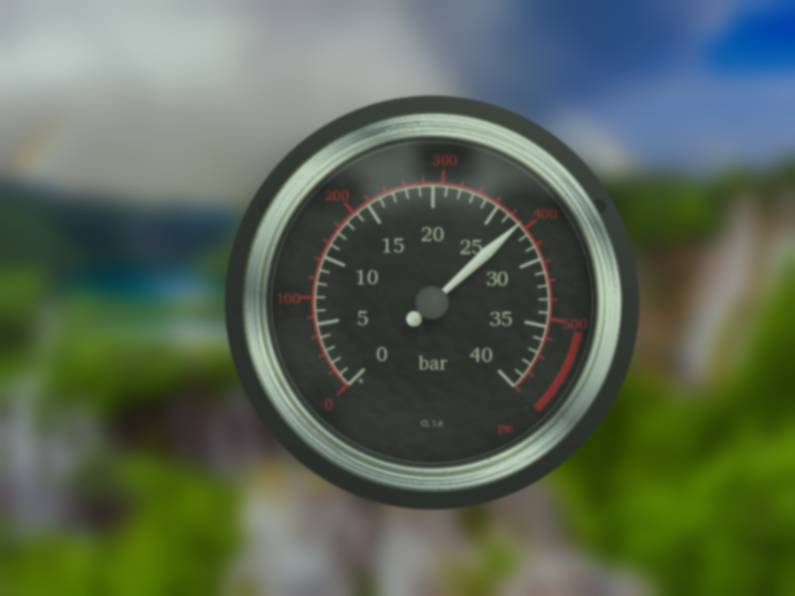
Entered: 27 bar
